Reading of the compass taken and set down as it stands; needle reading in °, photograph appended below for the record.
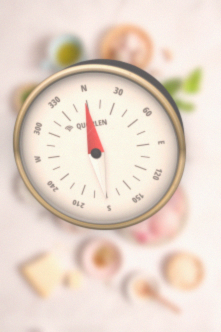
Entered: 0 °
